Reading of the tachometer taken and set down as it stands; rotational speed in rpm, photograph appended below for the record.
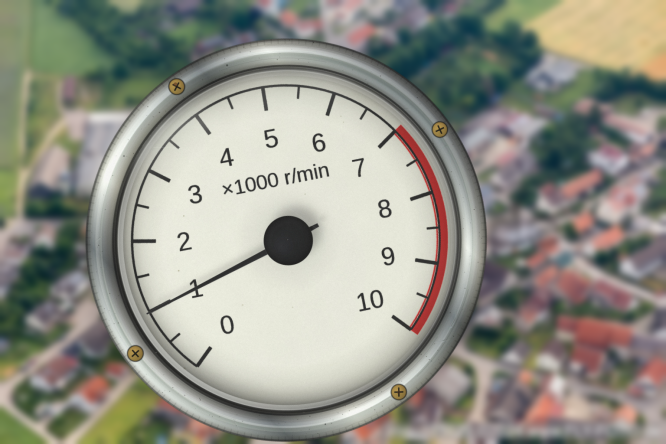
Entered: 1000 rpm
